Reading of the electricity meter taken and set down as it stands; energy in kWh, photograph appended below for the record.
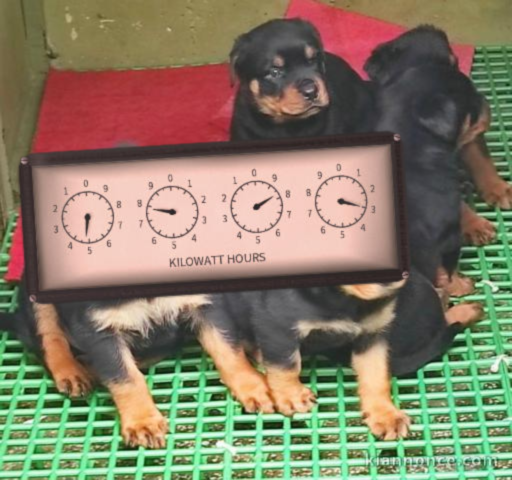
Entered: 4783 kWh
